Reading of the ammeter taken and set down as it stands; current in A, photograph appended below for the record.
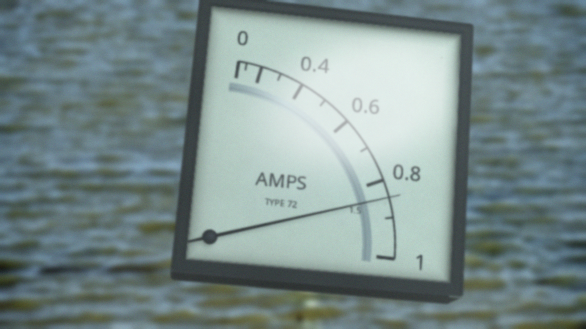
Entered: 0.85 A
